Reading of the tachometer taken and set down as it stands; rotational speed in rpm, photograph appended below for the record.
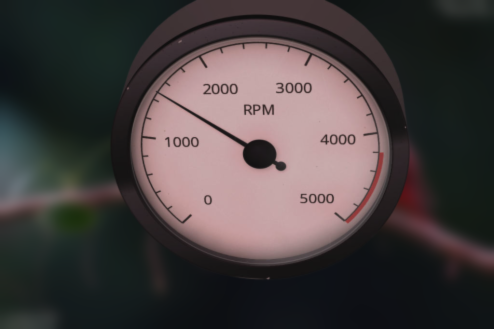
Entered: 1500 rpm
